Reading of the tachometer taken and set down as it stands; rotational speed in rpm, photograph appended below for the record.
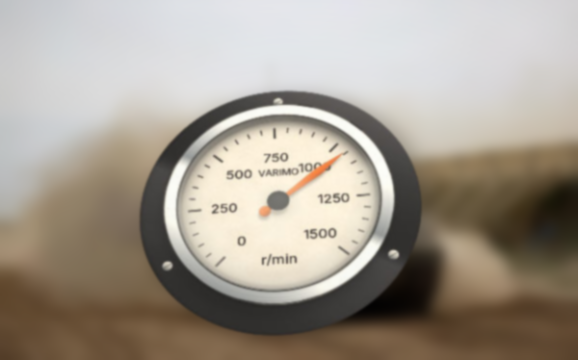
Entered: 1050 rpm
